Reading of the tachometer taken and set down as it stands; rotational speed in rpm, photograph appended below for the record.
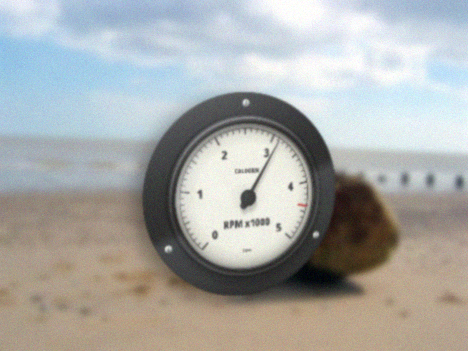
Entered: 3100 rpm
